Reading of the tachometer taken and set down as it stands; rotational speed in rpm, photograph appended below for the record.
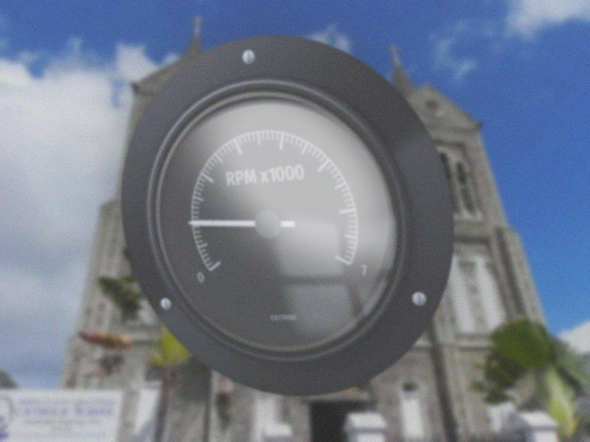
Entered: 1000 rpm
